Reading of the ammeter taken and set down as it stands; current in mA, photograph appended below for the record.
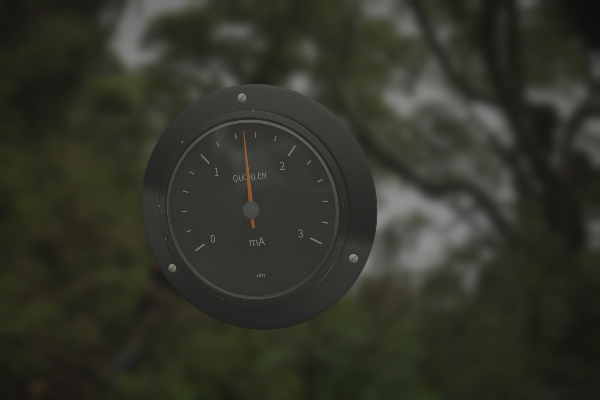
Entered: 1.5 mA
